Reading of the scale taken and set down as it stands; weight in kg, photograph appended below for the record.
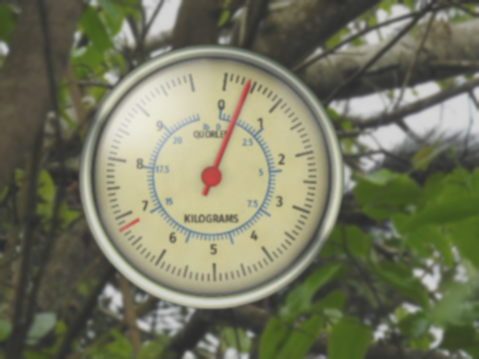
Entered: 0.4 kg
